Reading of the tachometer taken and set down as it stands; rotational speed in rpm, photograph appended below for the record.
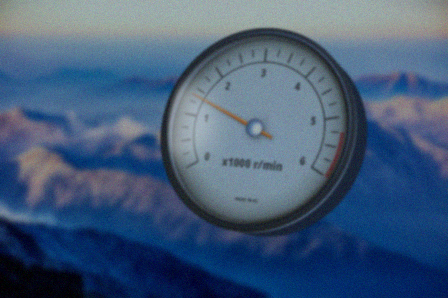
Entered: 1375 rpm
